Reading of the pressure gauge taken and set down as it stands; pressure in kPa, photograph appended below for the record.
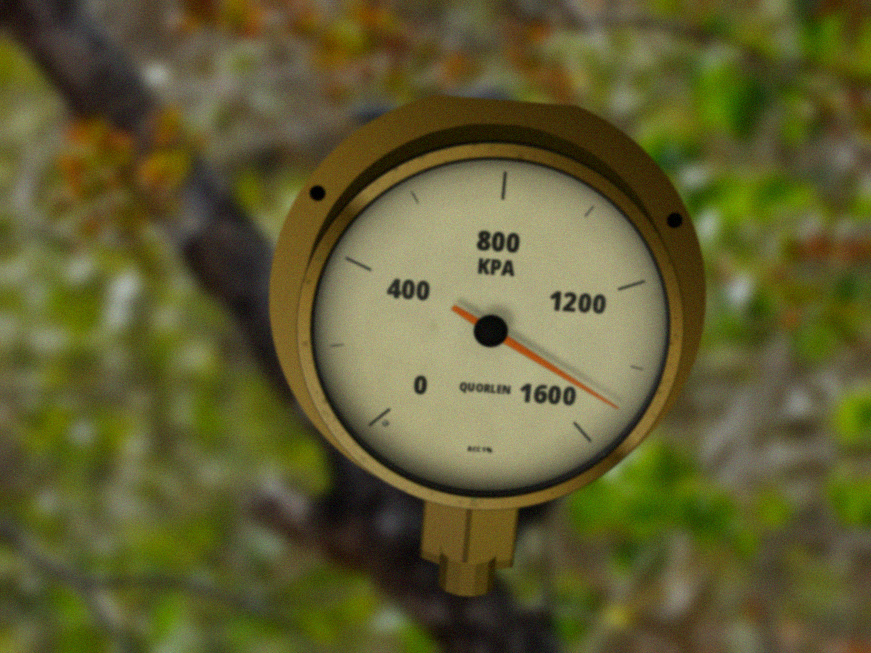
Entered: 1500 kPa
